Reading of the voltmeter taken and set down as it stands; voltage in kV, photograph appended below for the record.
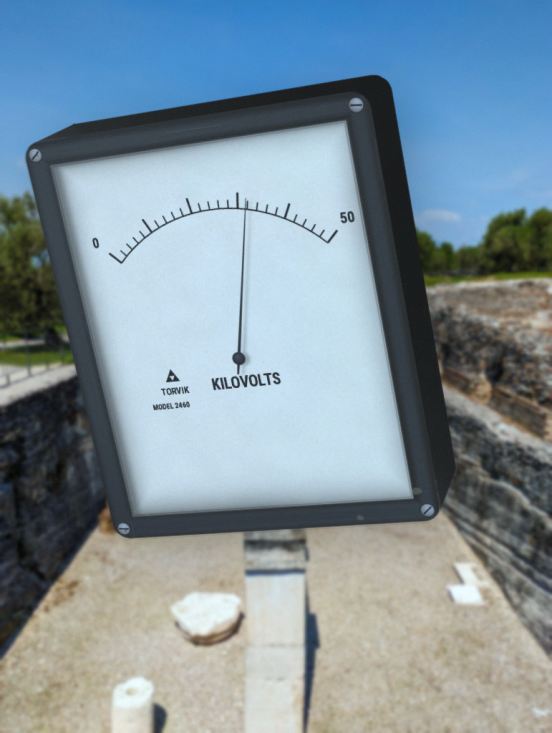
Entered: 32 kV
